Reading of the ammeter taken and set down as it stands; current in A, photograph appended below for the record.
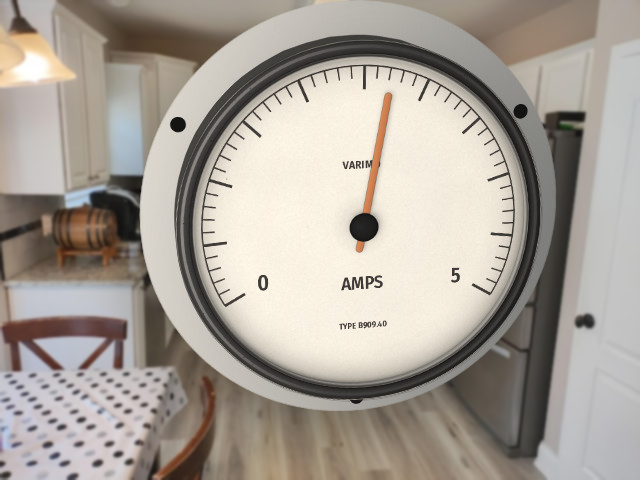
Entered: 2.7 A
